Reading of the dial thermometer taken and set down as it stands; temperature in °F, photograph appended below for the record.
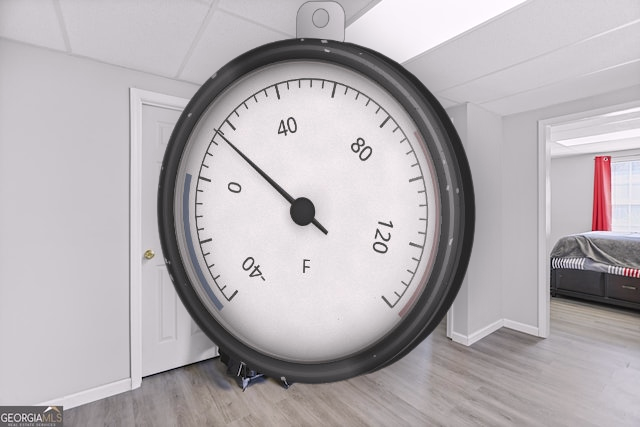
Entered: 16 °F
